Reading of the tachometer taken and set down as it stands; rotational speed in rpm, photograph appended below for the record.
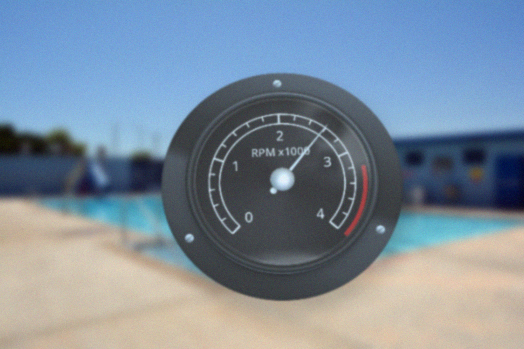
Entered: 2600 rpm
